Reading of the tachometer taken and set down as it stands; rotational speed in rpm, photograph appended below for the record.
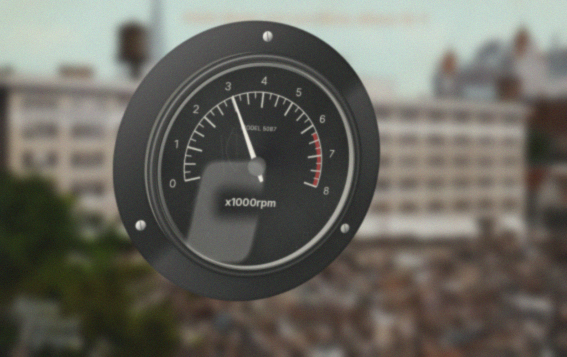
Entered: 3000 rpm
